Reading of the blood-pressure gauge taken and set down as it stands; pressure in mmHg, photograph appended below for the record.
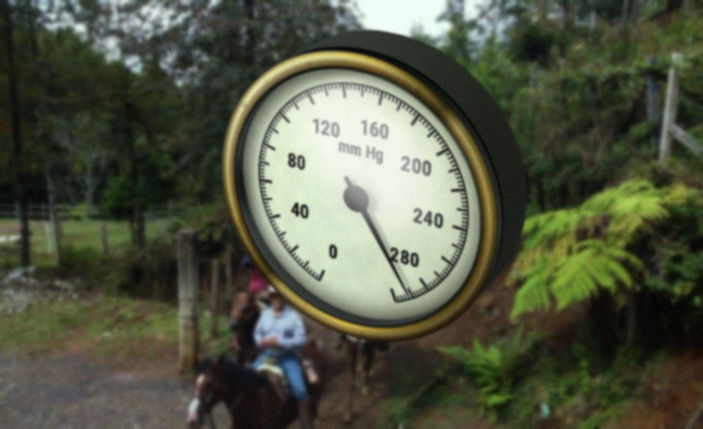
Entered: 290 mmHg
